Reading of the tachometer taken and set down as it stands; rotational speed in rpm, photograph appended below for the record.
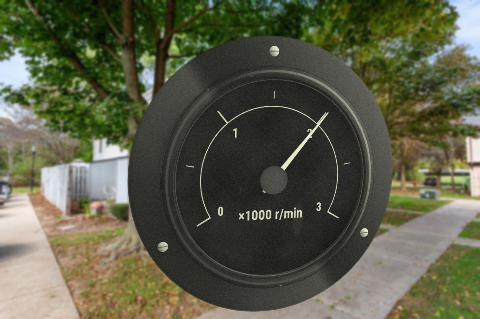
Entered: 2000 rpm
